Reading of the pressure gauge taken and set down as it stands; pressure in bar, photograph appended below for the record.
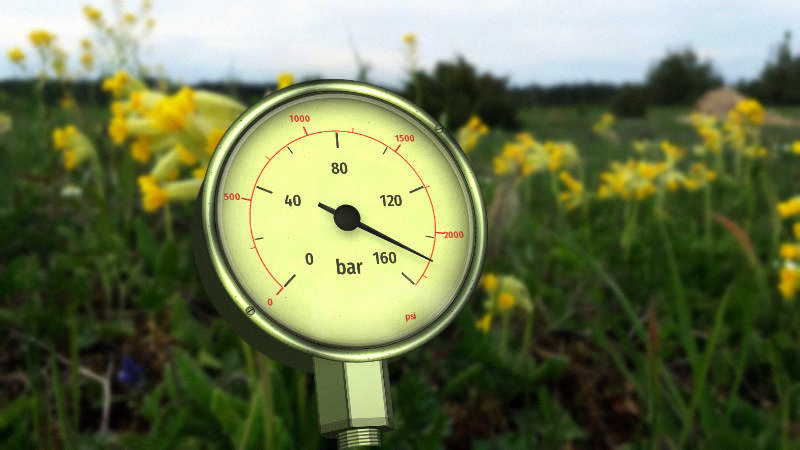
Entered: 150 bar
